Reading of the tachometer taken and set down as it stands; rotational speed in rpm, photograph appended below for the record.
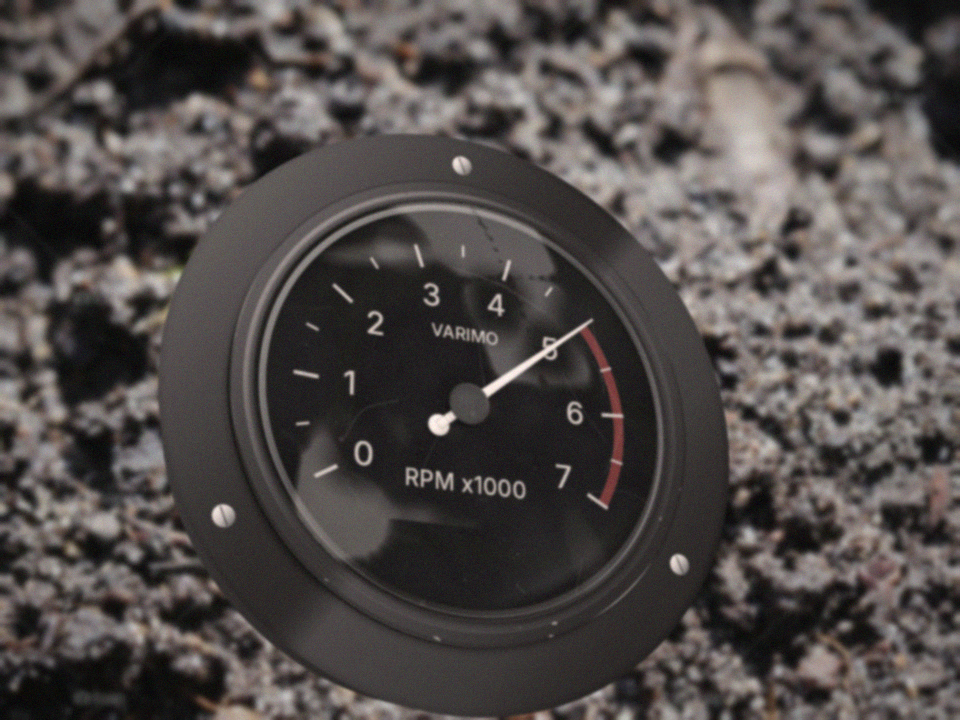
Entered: 5000 rpm
